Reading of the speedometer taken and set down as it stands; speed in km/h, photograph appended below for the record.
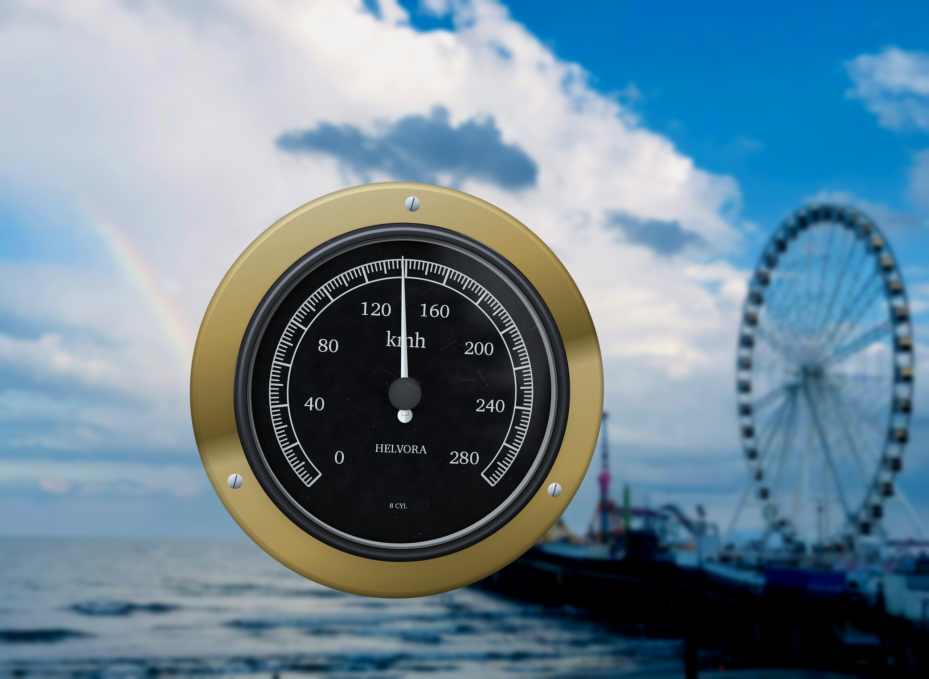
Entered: 138 km/h
